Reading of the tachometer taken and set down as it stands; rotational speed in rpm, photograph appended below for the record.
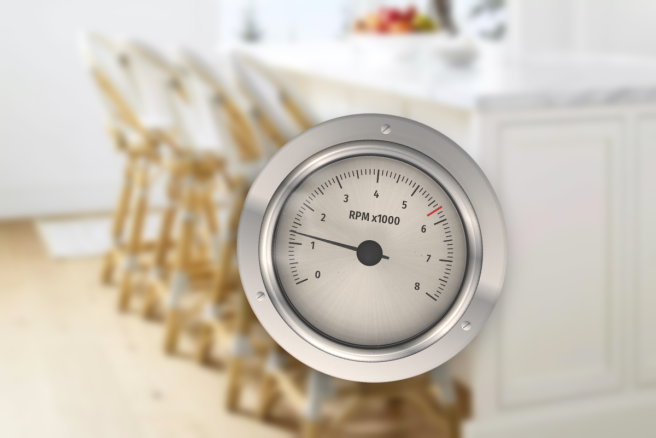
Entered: 1300 rpm
